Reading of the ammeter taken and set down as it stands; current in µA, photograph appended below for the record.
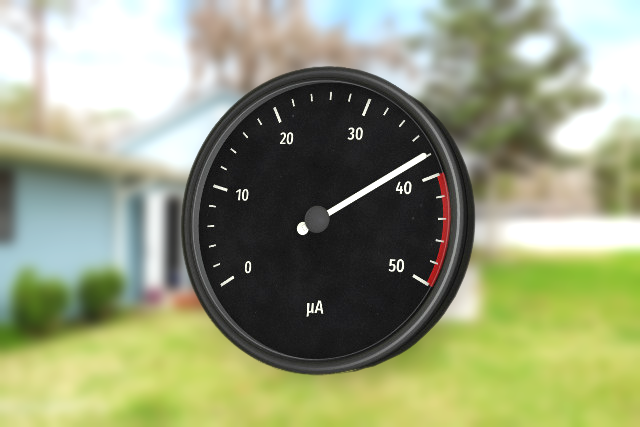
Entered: 38 µA
